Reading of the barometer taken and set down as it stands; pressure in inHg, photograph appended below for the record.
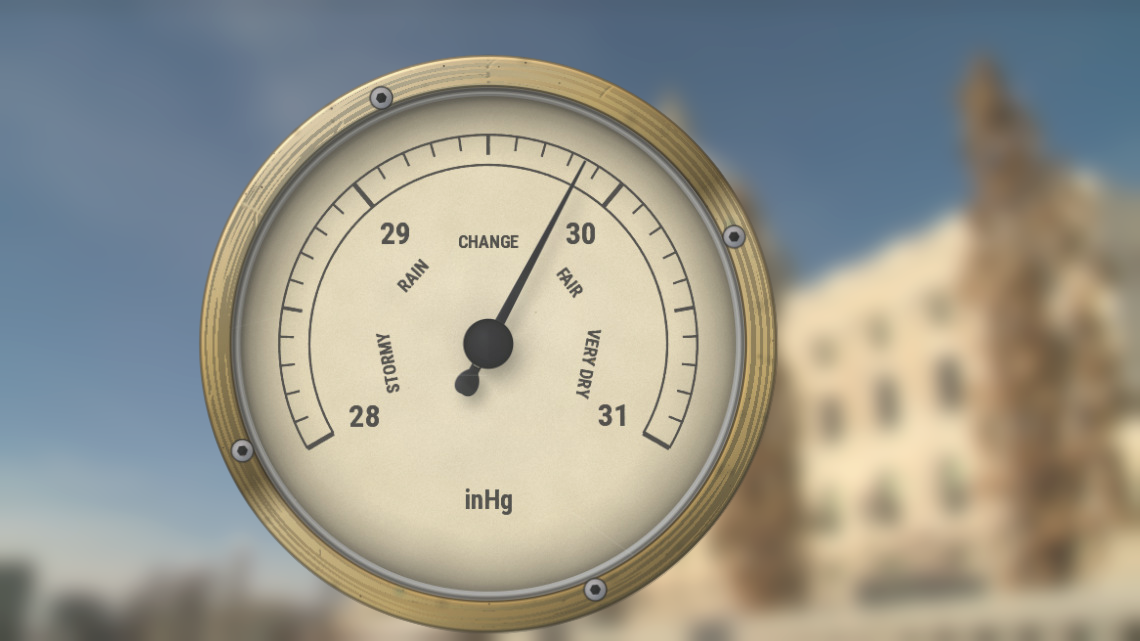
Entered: 29.85 inHg
